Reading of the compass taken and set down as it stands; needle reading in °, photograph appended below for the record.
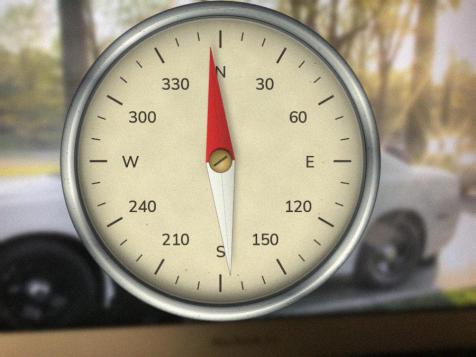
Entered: 355 °
